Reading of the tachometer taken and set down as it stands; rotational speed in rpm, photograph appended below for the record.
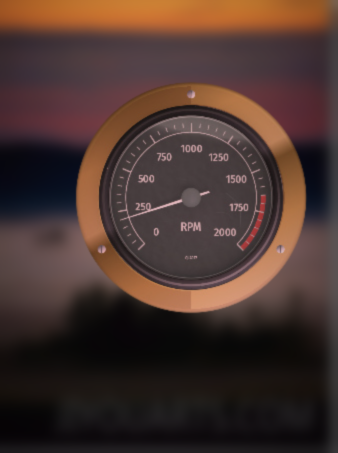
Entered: 200 rpm
